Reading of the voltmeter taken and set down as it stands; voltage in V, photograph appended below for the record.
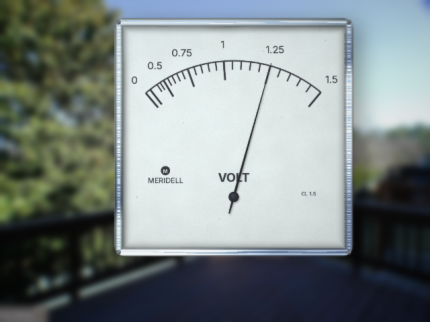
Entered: 1.25 V
